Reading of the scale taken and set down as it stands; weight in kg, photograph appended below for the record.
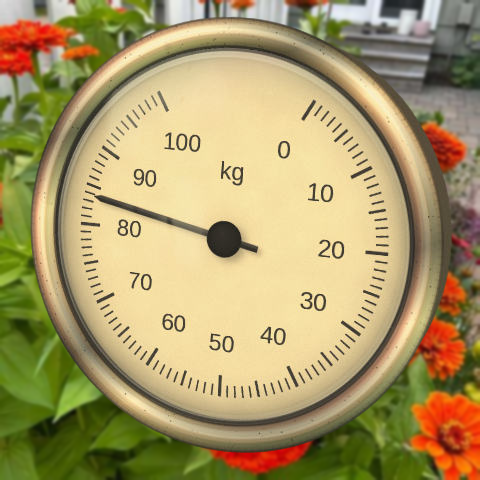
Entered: 84 kg
